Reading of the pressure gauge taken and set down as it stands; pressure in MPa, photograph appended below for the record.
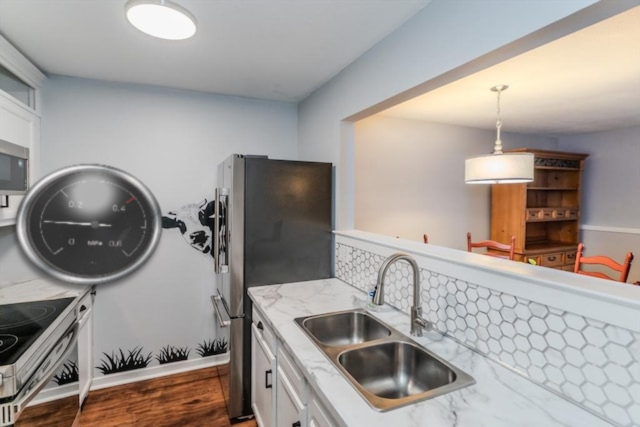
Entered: 0.1 MPa
